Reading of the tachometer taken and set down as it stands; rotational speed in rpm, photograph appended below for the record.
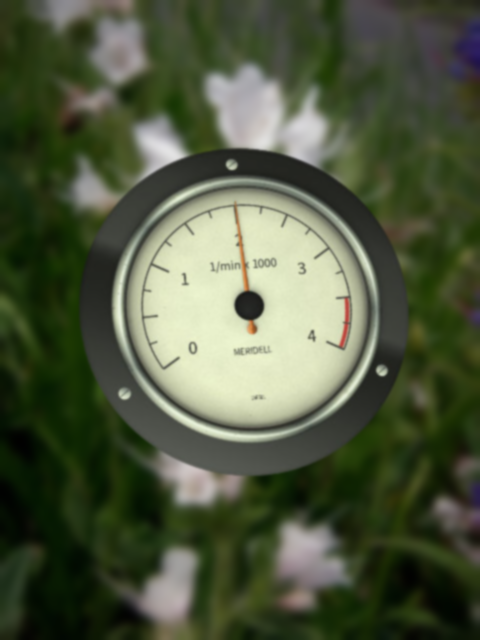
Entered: 2000 rpm
